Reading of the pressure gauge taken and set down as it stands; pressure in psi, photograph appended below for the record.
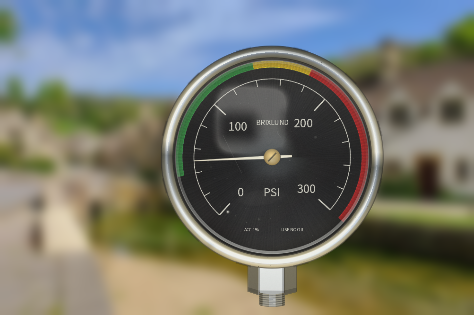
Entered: 50 psi
